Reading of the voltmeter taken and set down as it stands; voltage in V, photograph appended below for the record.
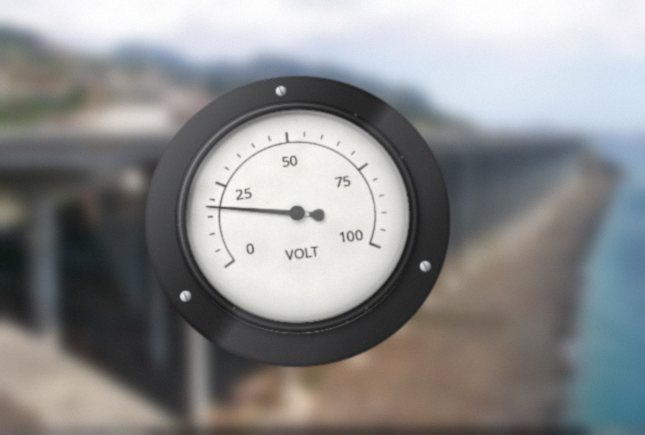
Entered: 17.5 V
